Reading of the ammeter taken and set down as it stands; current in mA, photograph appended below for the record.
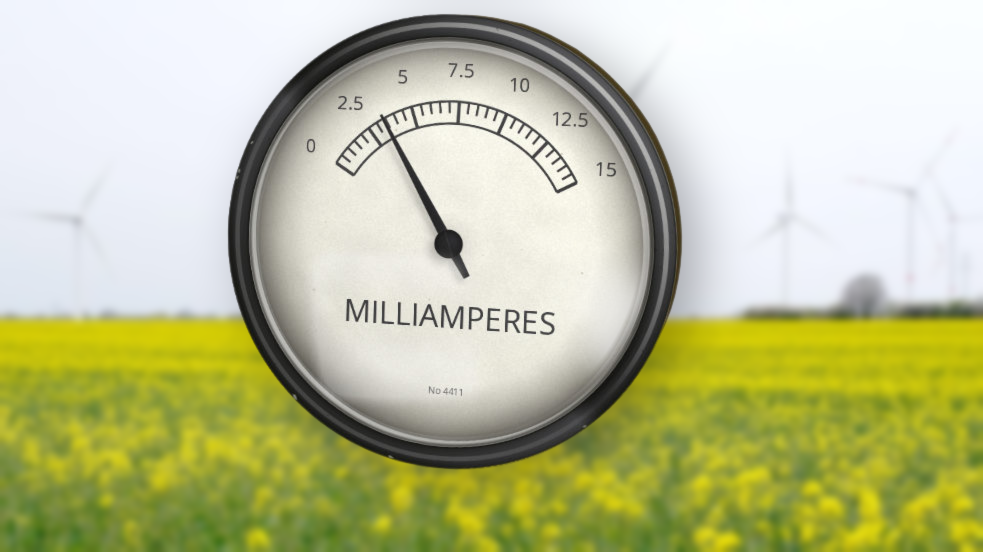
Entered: 3.5 mA
